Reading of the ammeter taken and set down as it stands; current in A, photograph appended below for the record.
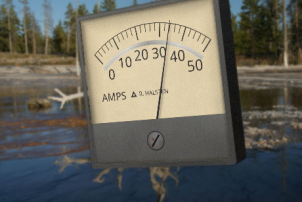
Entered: 34 A
